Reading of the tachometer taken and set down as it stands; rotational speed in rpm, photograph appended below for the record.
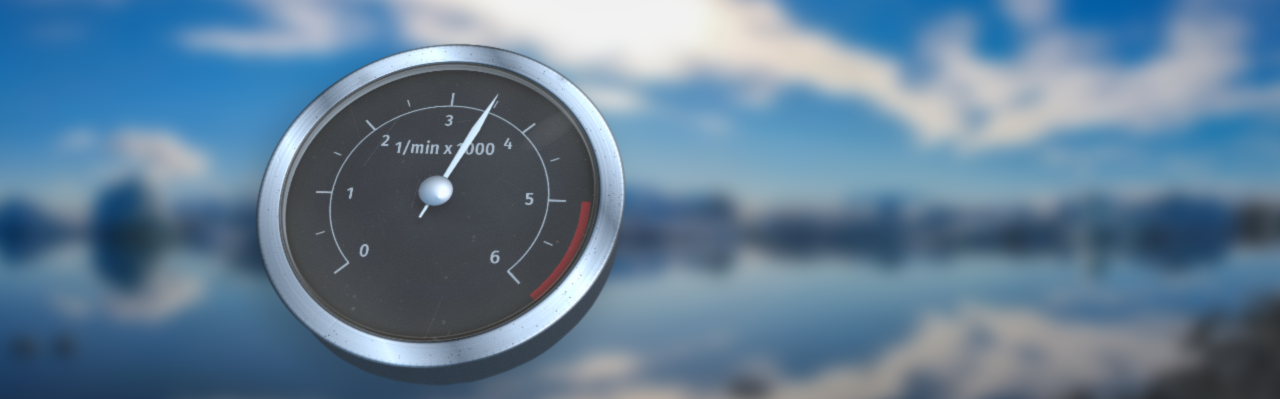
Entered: 3500 rpm
